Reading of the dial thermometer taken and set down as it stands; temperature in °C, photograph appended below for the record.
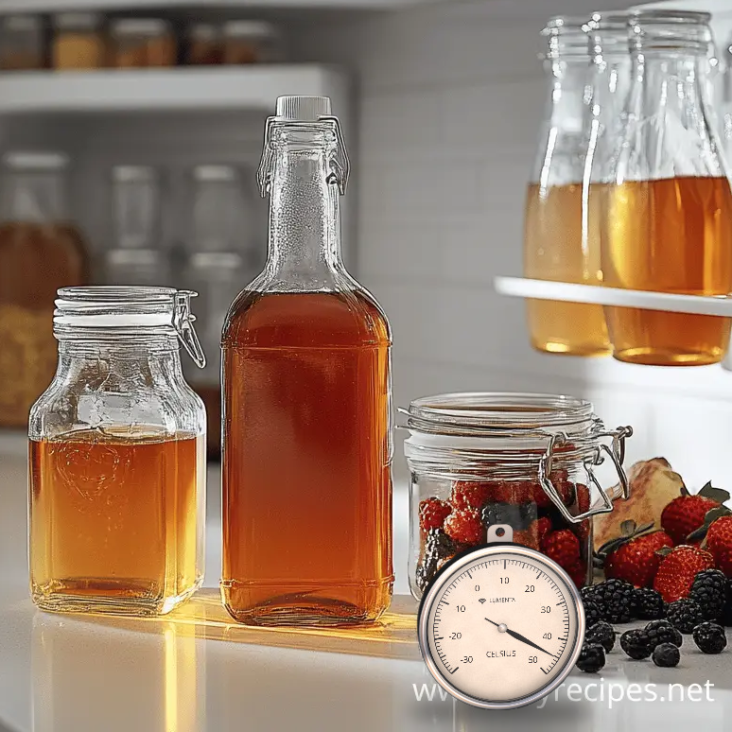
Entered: 45 °C
